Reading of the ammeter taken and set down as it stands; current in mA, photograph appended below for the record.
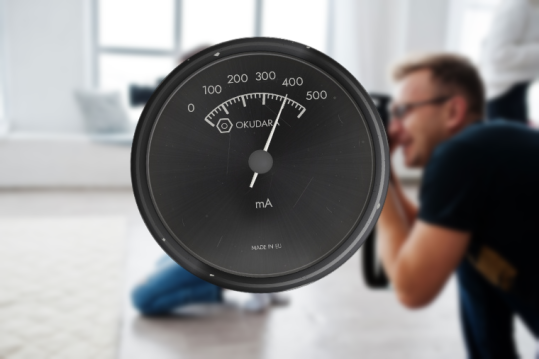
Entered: 400 mA
